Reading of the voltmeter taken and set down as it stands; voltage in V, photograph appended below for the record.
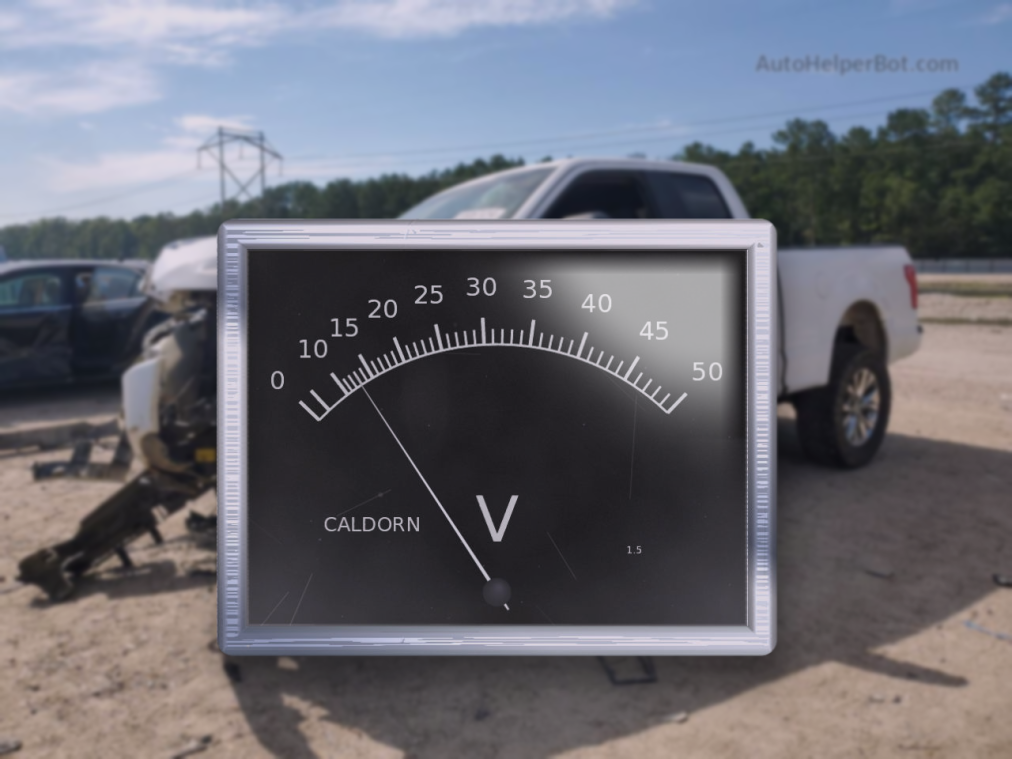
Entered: 13 V
